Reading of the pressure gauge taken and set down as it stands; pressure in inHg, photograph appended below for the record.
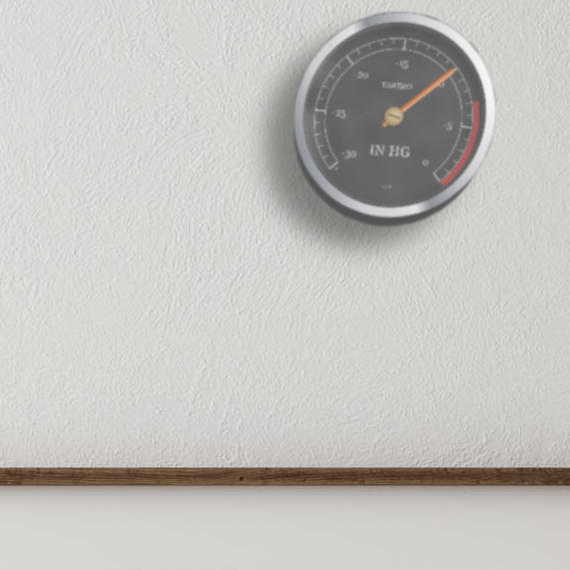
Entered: -10 inHg
